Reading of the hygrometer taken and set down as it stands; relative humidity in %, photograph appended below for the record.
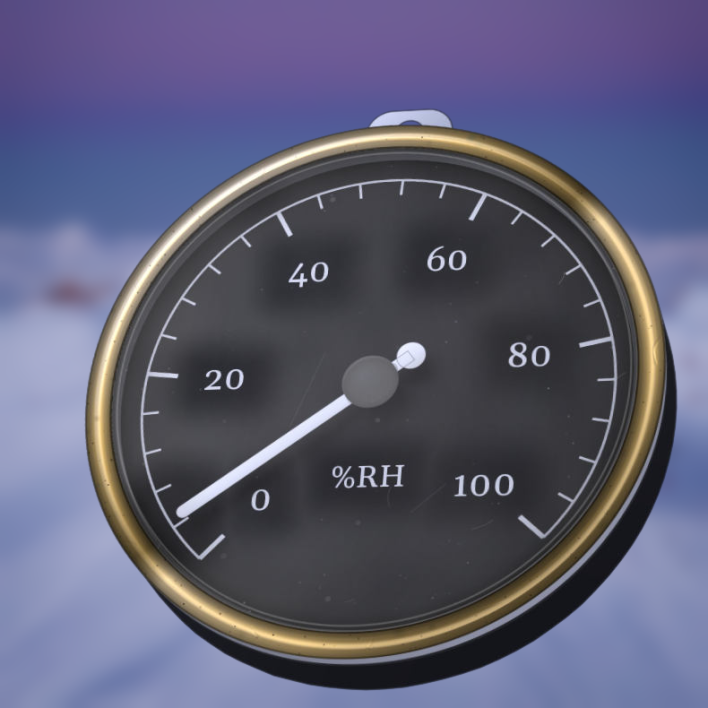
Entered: 4 %
